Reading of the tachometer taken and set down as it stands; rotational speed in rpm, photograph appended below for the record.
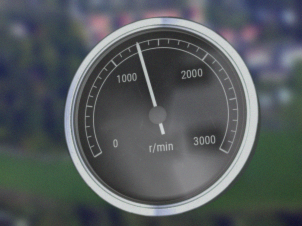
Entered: 1300 rpm
